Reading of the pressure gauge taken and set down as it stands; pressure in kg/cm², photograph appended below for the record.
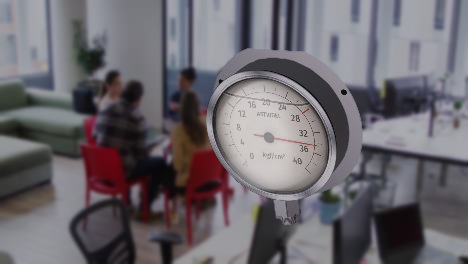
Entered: 34 kg/cm²
